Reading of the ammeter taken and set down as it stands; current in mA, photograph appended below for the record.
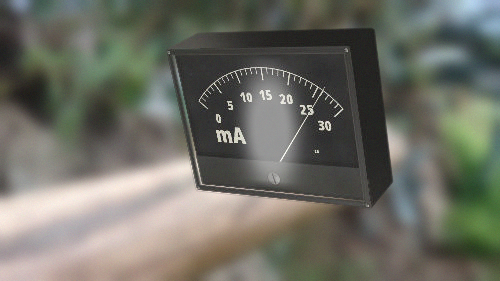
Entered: 26 mA
